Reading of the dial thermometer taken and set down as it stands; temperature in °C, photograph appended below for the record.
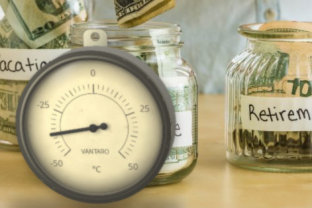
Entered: -37.5 °C
